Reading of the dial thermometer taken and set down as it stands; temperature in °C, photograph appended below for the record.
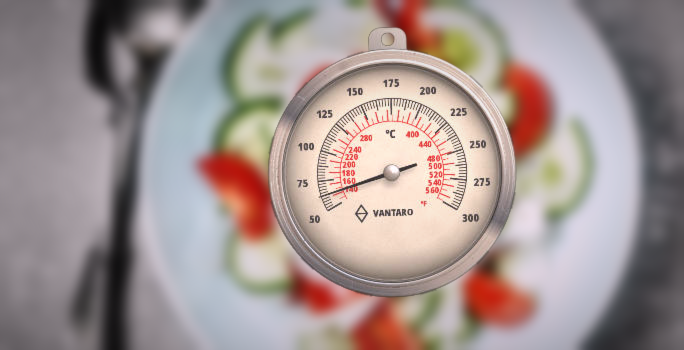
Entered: 62.5 °C
